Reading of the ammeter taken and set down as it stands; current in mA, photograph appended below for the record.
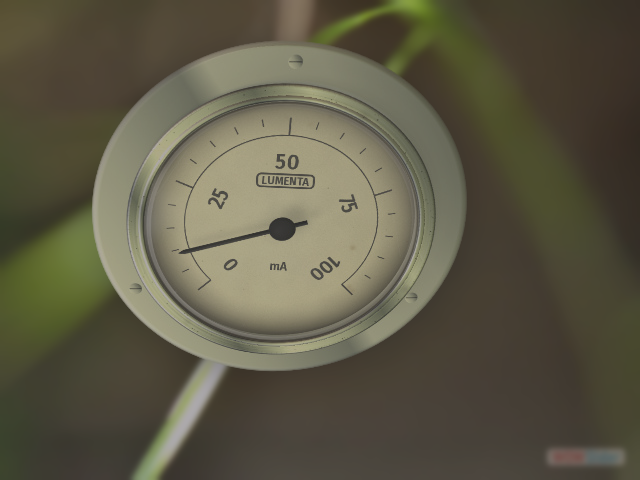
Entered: 10 mA
